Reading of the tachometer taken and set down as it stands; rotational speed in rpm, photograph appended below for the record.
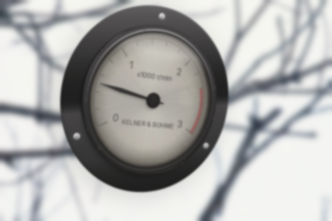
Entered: 500 rpm
